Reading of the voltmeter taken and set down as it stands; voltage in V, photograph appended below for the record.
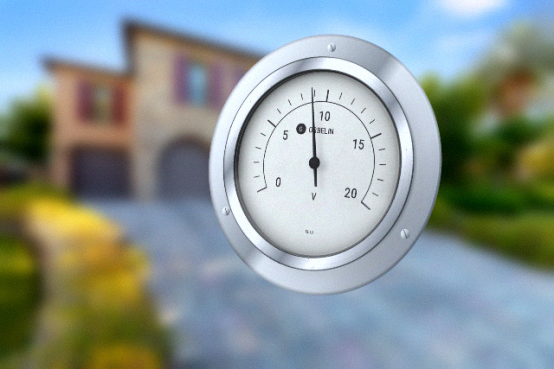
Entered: 9 V
